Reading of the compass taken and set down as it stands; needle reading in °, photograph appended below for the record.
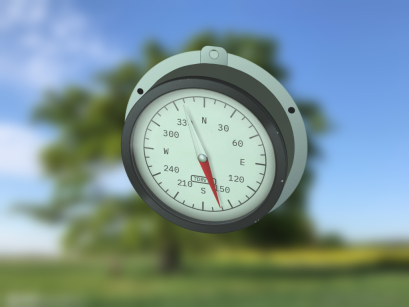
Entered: 160 °
